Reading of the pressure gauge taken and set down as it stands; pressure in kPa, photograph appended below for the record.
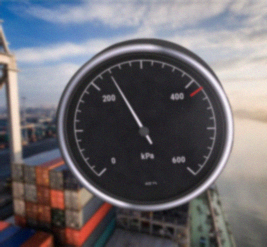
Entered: 240 kPa
